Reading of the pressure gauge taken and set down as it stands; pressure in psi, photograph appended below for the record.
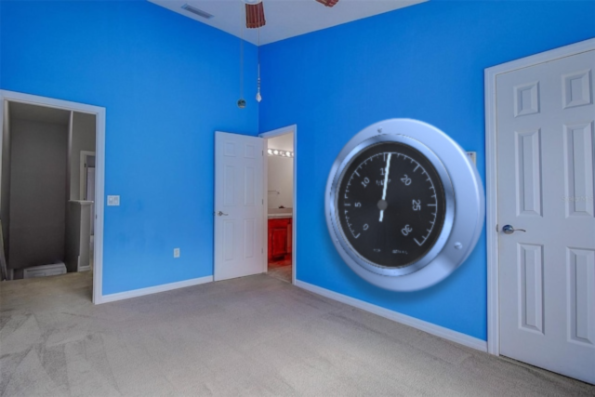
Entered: 16 psi
